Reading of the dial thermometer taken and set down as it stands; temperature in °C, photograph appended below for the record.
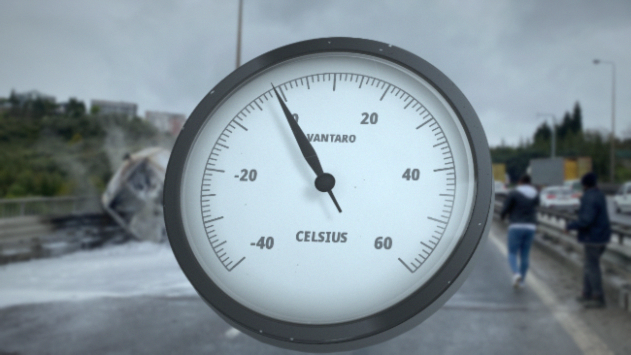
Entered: -1 °C
